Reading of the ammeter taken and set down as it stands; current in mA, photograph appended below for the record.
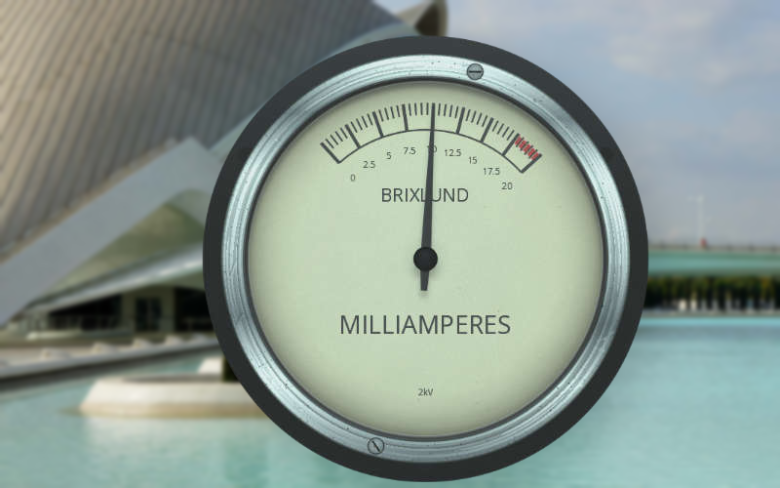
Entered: 10 mA
